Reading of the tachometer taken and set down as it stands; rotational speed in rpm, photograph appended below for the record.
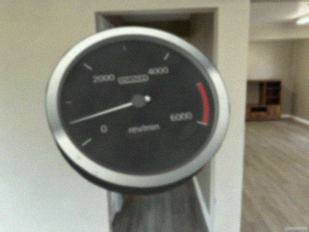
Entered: 500 rpm
